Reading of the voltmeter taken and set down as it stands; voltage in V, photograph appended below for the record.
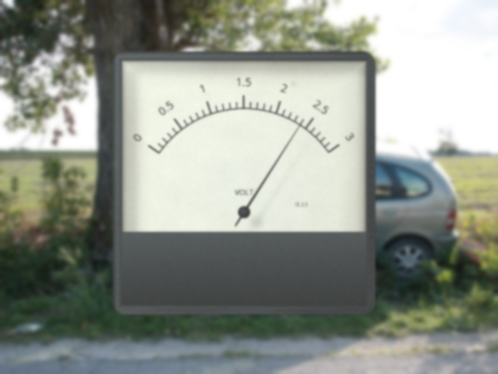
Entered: 2.4 V
